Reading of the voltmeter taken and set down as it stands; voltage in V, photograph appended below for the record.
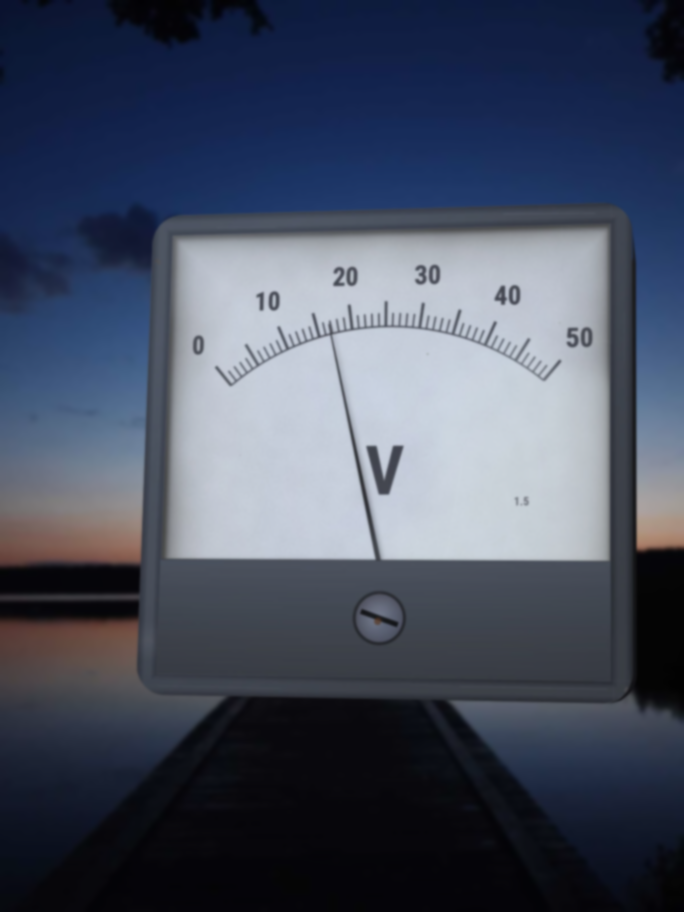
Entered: 17 V
